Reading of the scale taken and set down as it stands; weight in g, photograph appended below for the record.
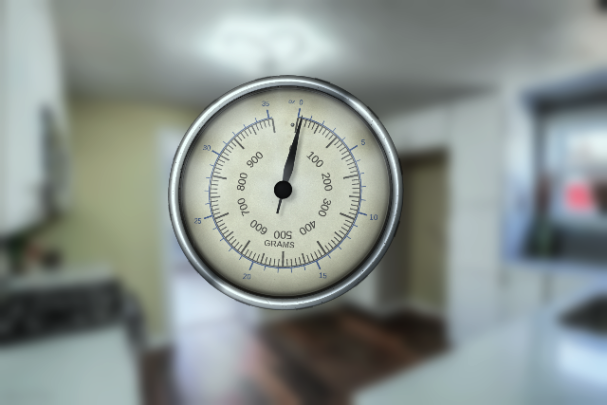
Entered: 10 g
